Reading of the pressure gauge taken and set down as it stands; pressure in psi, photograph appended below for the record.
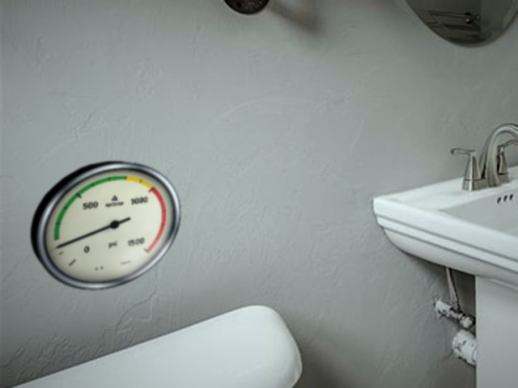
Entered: 150 psi
